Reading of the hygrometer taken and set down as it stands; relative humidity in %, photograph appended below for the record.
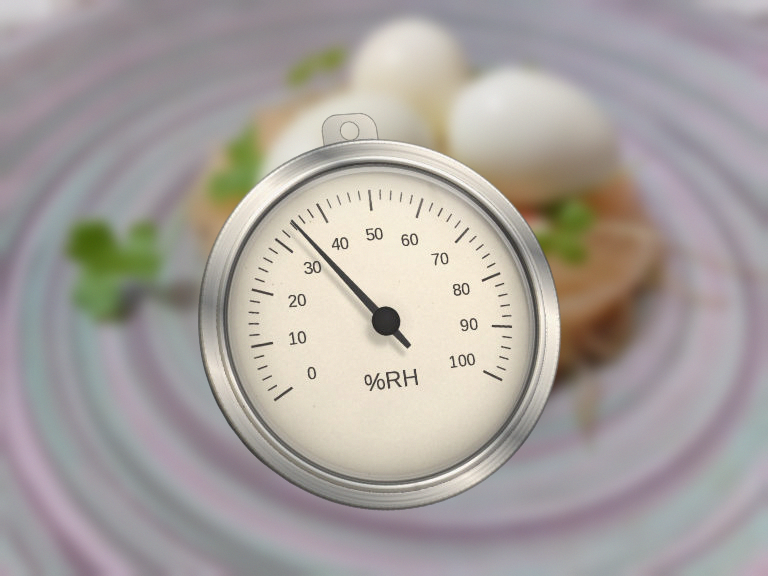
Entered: 34 %
